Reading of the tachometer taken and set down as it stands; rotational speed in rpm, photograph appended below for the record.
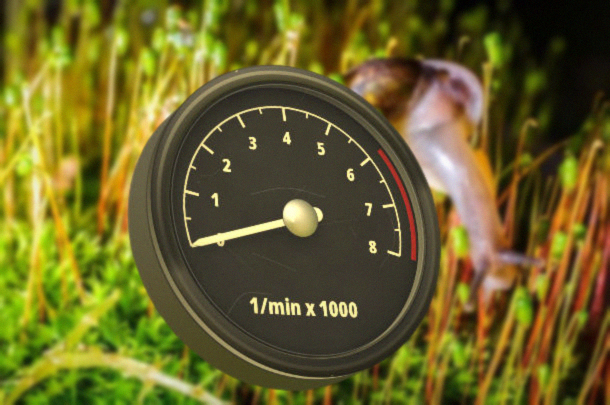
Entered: 0 rpm
